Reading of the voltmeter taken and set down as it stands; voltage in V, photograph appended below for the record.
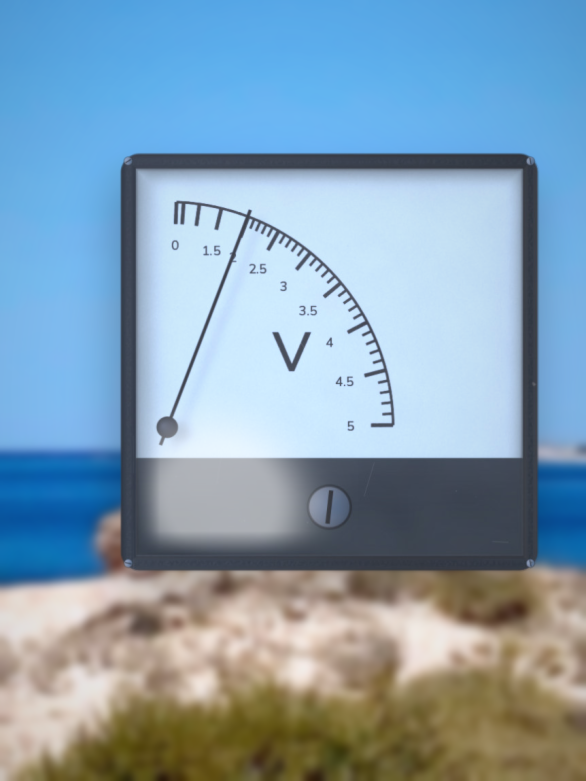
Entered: 2 V
